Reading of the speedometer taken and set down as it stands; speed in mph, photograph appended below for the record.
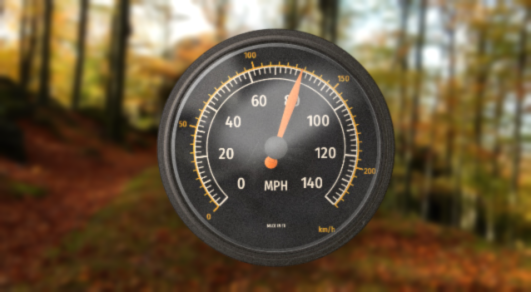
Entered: 80 mph
